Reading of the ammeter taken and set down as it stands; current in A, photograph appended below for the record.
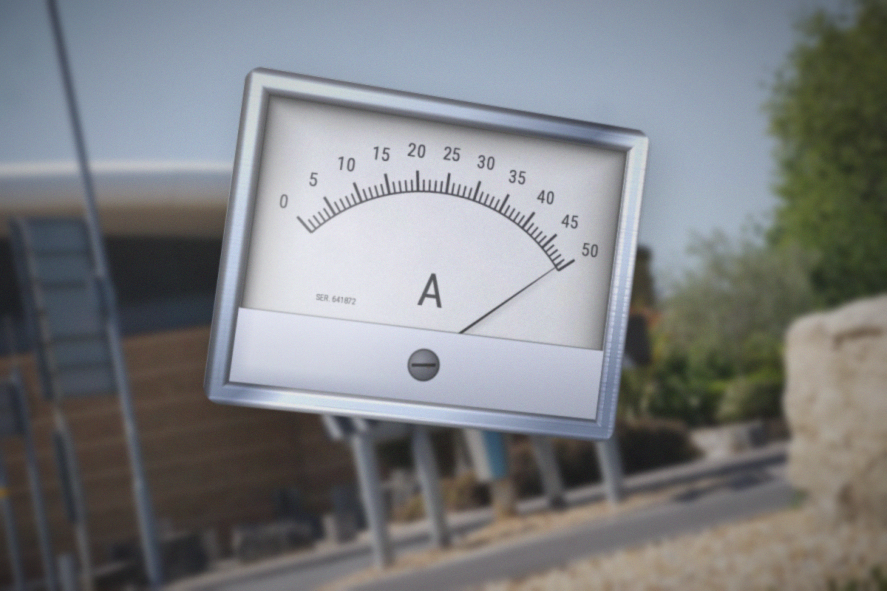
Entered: 49 A
